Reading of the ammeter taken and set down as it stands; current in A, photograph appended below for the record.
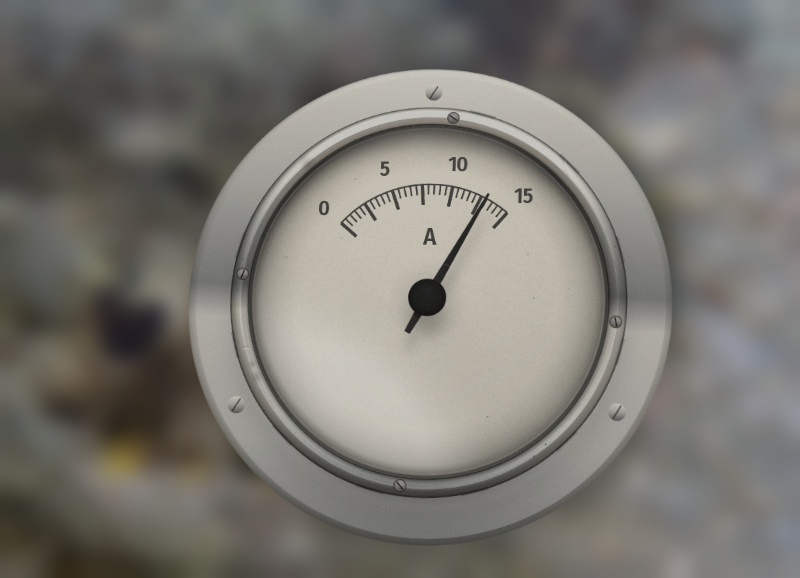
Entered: 13 A
